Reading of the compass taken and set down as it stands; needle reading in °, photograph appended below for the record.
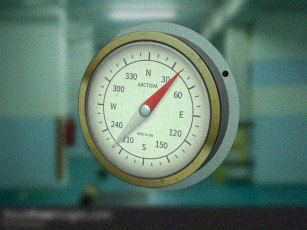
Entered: 40 °
